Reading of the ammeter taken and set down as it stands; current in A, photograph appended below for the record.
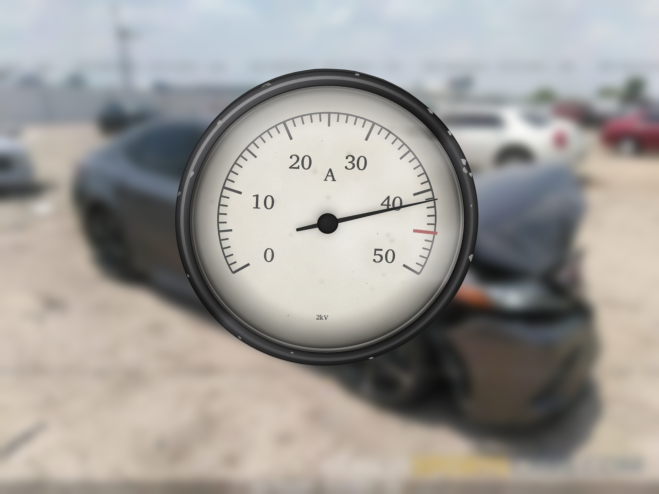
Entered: 41 A
